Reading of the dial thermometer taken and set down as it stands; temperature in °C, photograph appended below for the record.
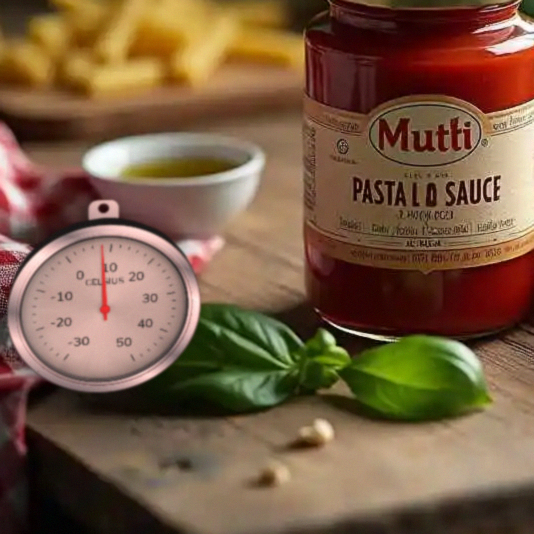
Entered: 8 °C
